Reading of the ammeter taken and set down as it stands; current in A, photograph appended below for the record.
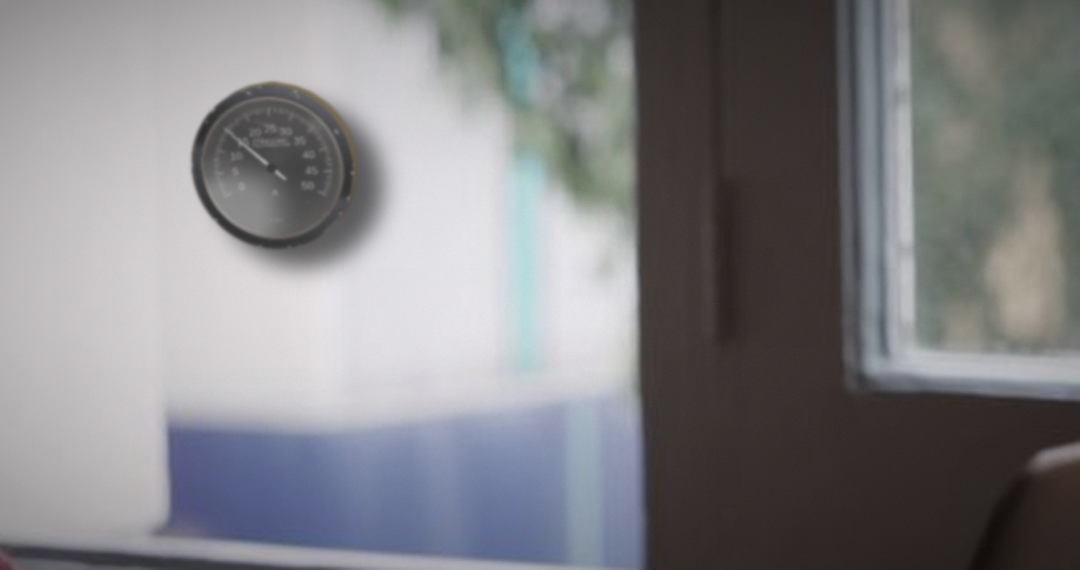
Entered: 15 A
